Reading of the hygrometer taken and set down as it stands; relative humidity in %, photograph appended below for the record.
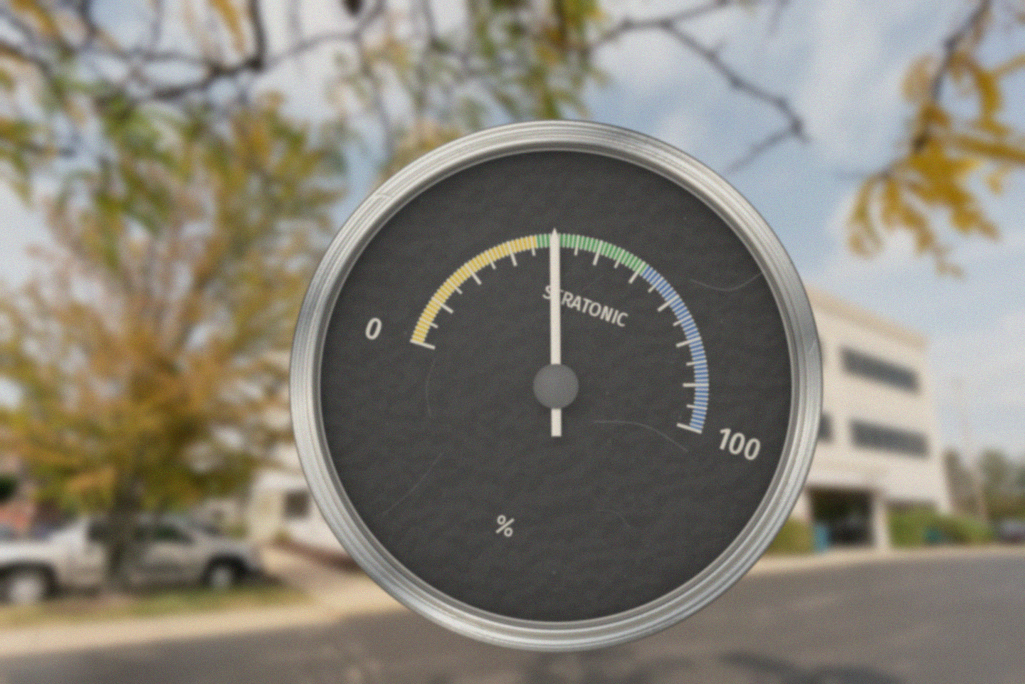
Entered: 40 %
